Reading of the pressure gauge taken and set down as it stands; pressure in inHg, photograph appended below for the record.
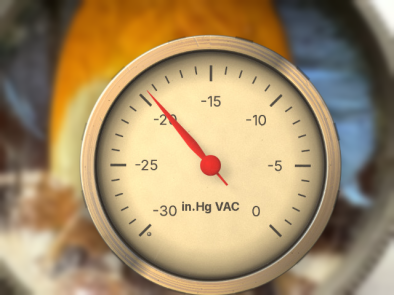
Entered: -19.5 inHg
